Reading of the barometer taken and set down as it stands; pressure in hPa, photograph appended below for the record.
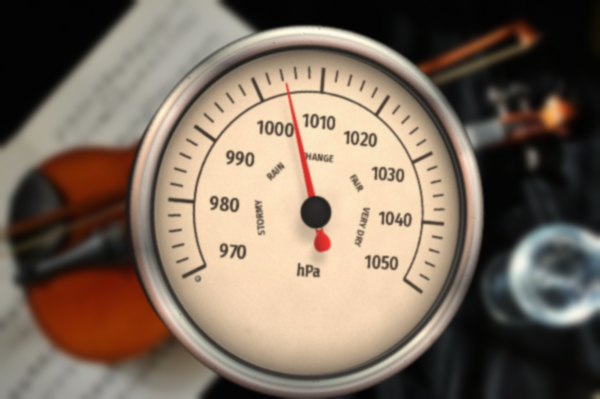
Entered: 1004 hPa
